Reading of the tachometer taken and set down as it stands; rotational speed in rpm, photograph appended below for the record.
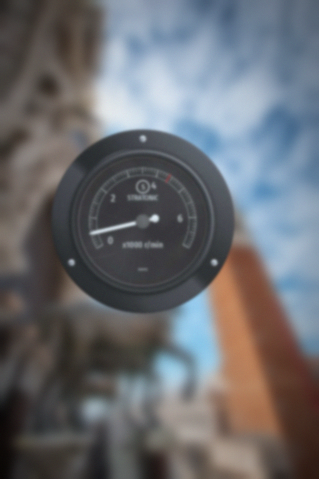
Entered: 500 rpm
